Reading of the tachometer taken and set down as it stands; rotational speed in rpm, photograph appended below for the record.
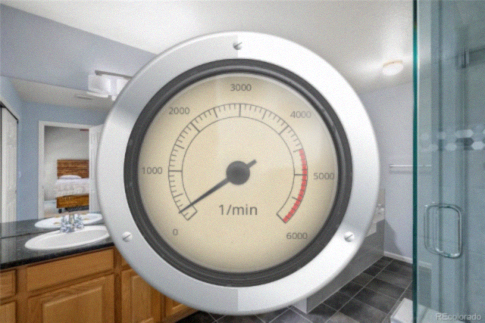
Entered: 200 rpm
